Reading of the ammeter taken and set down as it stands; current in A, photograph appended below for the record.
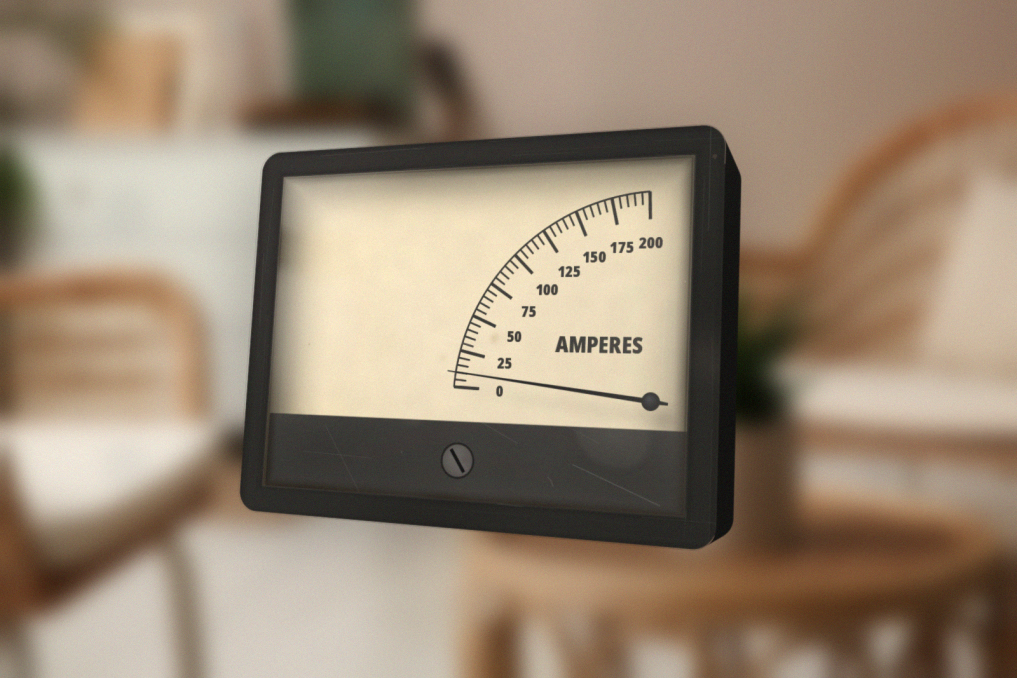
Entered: 10 A
